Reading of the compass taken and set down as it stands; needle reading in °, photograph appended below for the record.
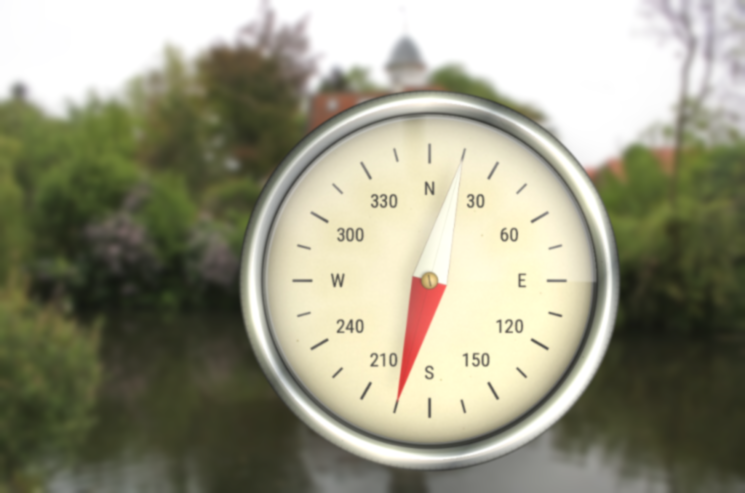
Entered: 195 °
